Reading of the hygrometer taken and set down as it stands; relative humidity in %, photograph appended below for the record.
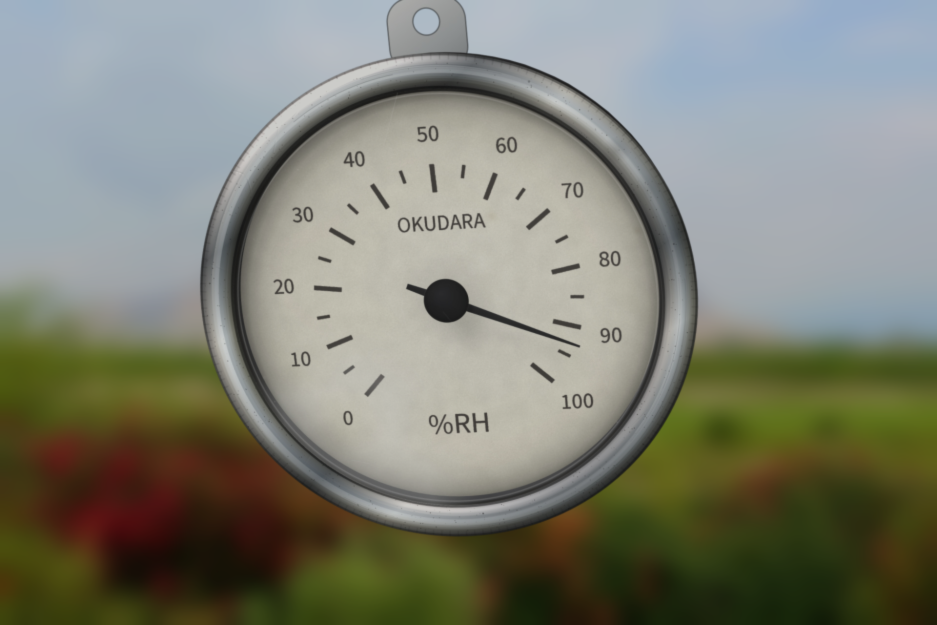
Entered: 92.5 %
